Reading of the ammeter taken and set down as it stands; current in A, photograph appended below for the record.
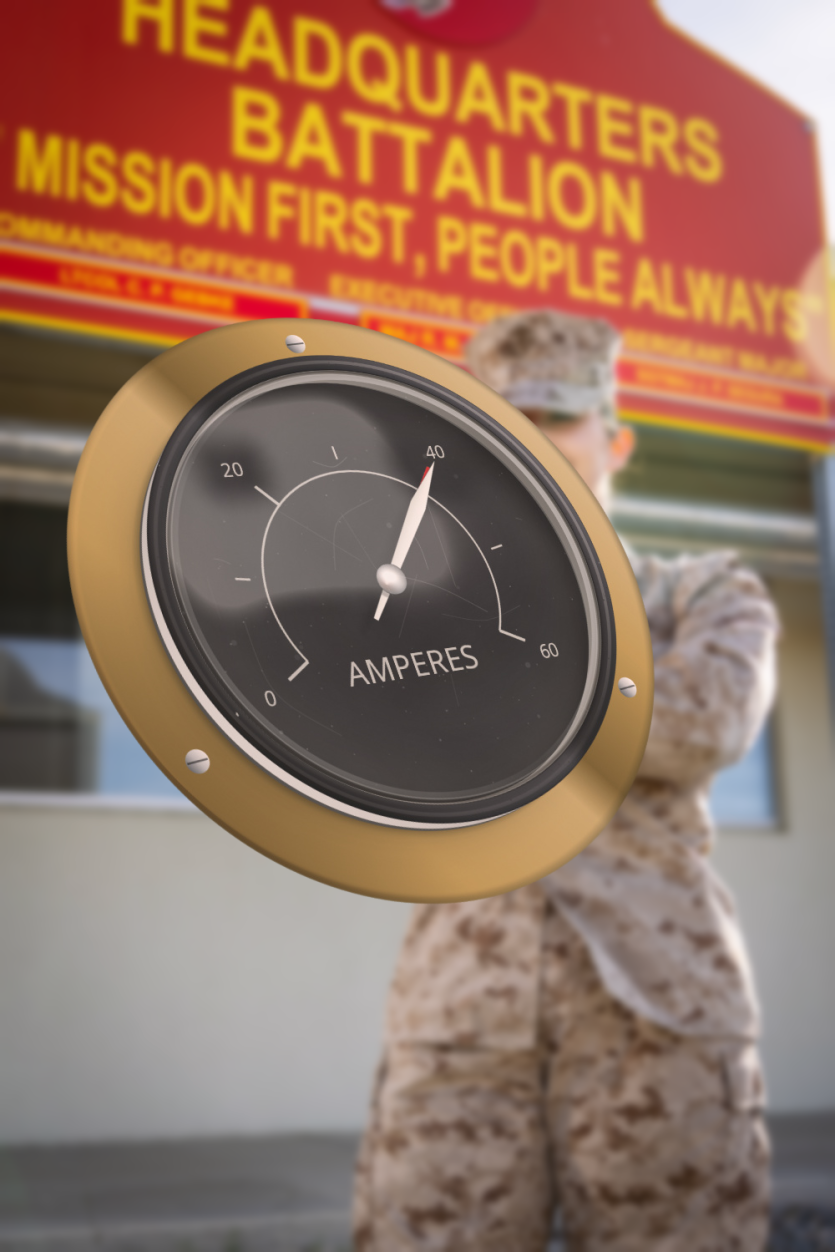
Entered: 40 A
